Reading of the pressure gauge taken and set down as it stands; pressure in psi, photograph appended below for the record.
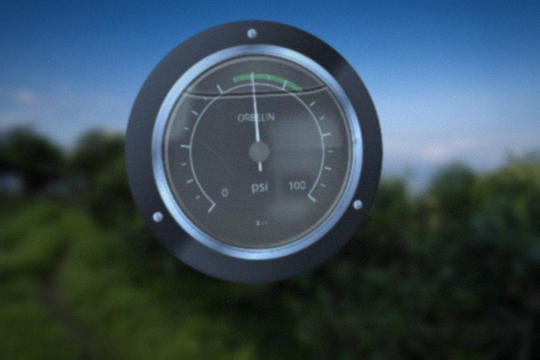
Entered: 50 psi
